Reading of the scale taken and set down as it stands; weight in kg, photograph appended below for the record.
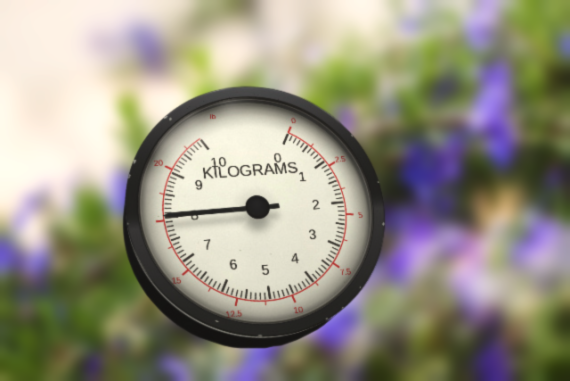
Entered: 8 kg
